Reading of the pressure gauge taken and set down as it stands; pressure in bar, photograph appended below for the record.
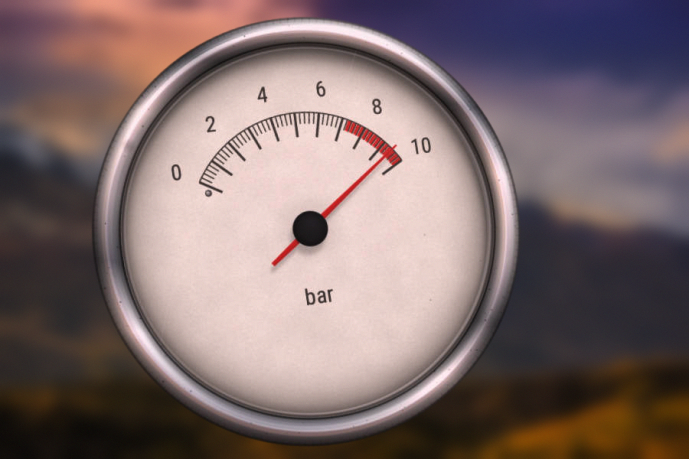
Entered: 9.4 bar
